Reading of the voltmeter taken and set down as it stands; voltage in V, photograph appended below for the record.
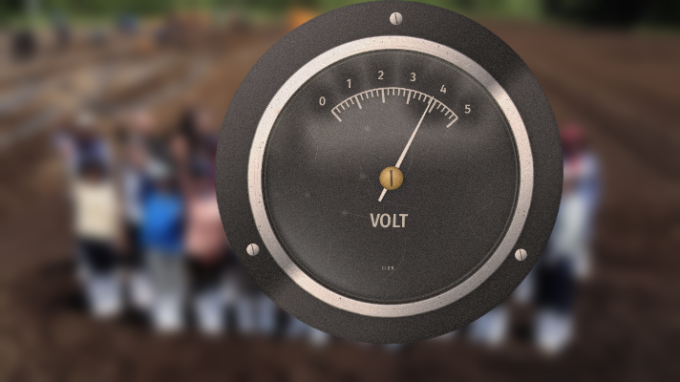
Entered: 3.8 V
